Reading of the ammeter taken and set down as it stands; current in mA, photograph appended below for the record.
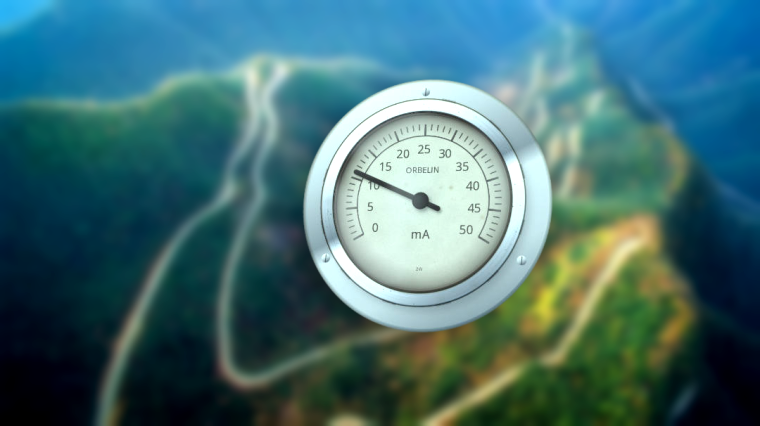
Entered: 11 mA
